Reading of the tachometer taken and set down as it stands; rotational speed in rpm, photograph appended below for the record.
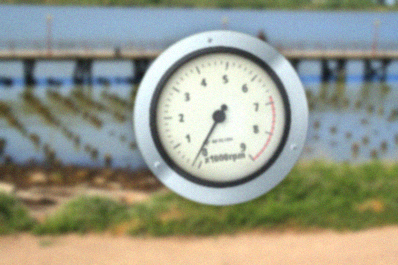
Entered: 200 rpm
